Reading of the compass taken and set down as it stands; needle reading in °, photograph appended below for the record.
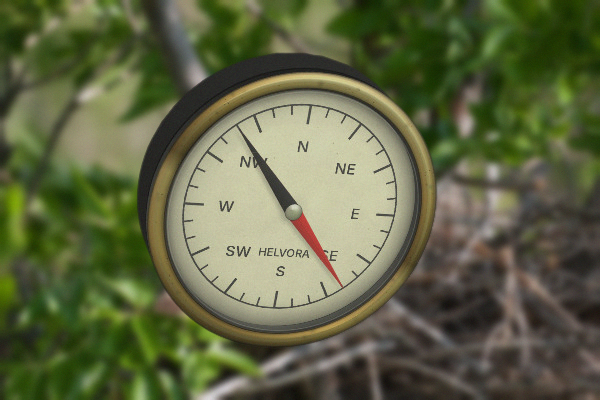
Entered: 140 °
